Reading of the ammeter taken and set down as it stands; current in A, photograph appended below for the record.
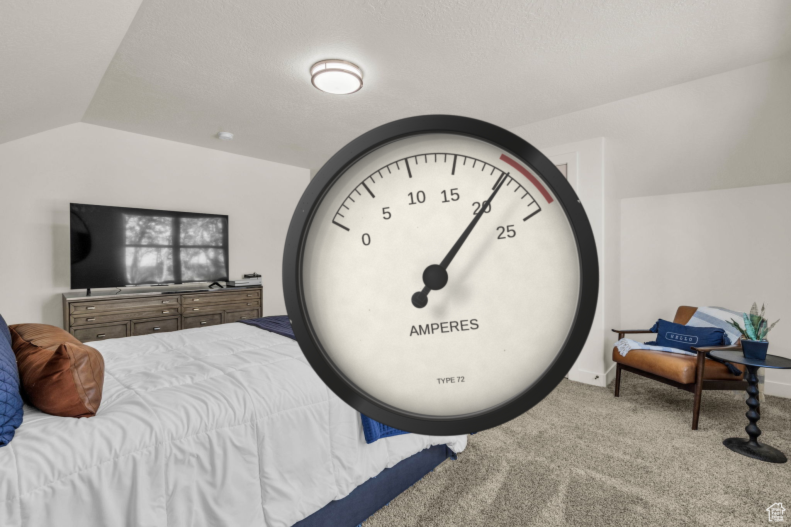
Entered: 20.5 A
